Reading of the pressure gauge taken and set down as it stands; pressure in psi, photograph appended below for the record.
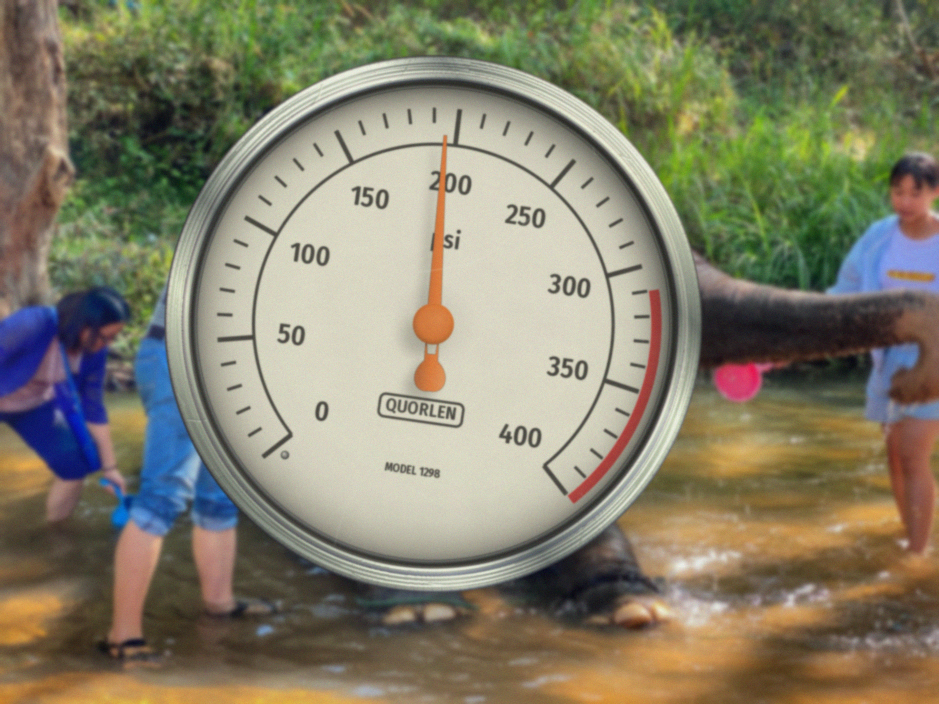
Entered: 195 psi
